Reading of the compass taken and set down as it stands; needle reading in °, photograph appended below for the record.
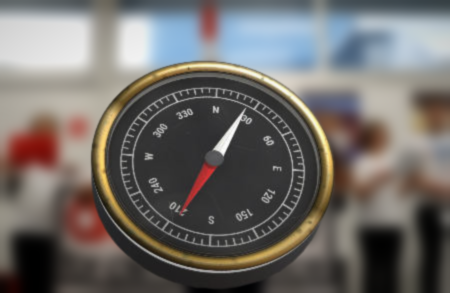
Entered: 205 °
